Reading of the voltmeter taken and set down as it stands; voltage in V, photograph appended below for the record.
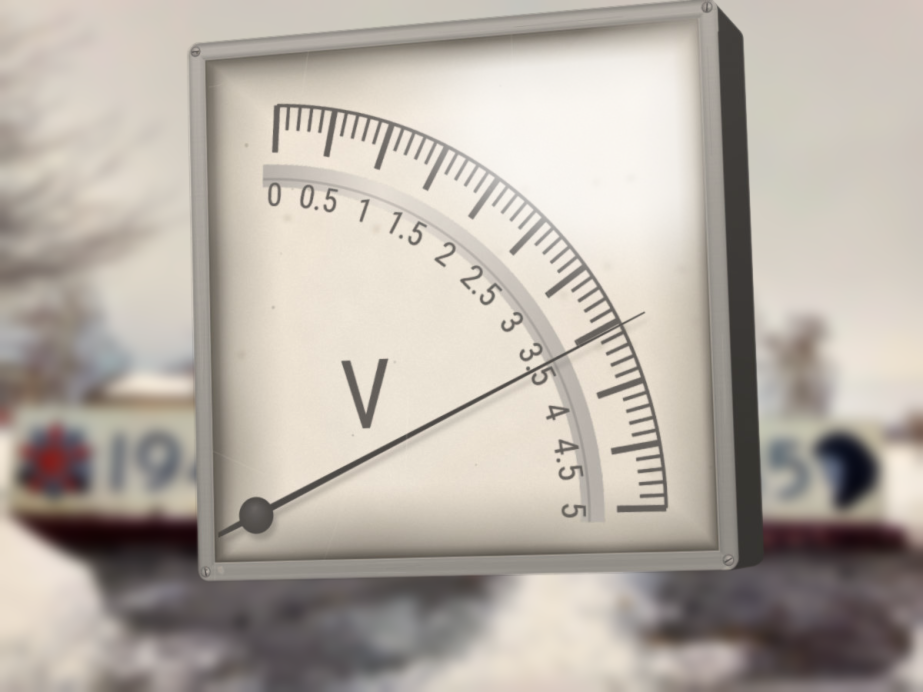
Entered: 3.55 V
